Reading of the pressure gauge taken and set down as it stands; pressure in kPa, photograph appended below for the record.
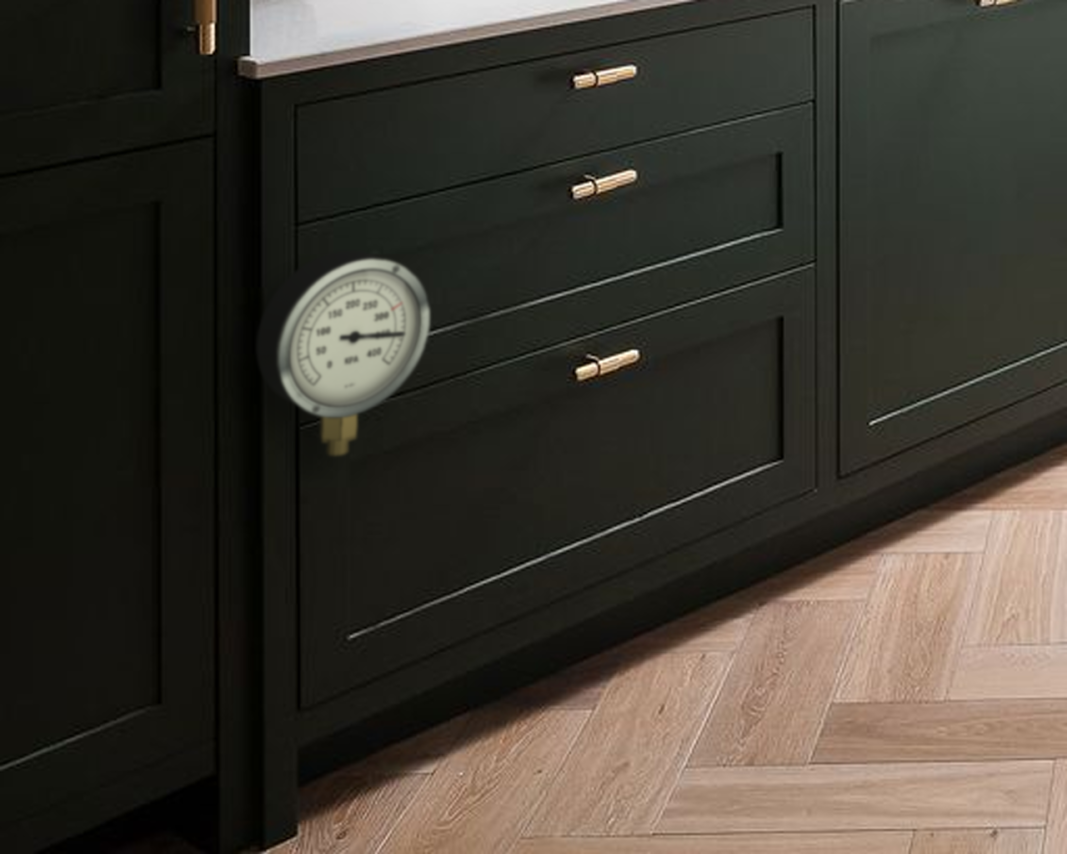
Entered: 350 kPa
